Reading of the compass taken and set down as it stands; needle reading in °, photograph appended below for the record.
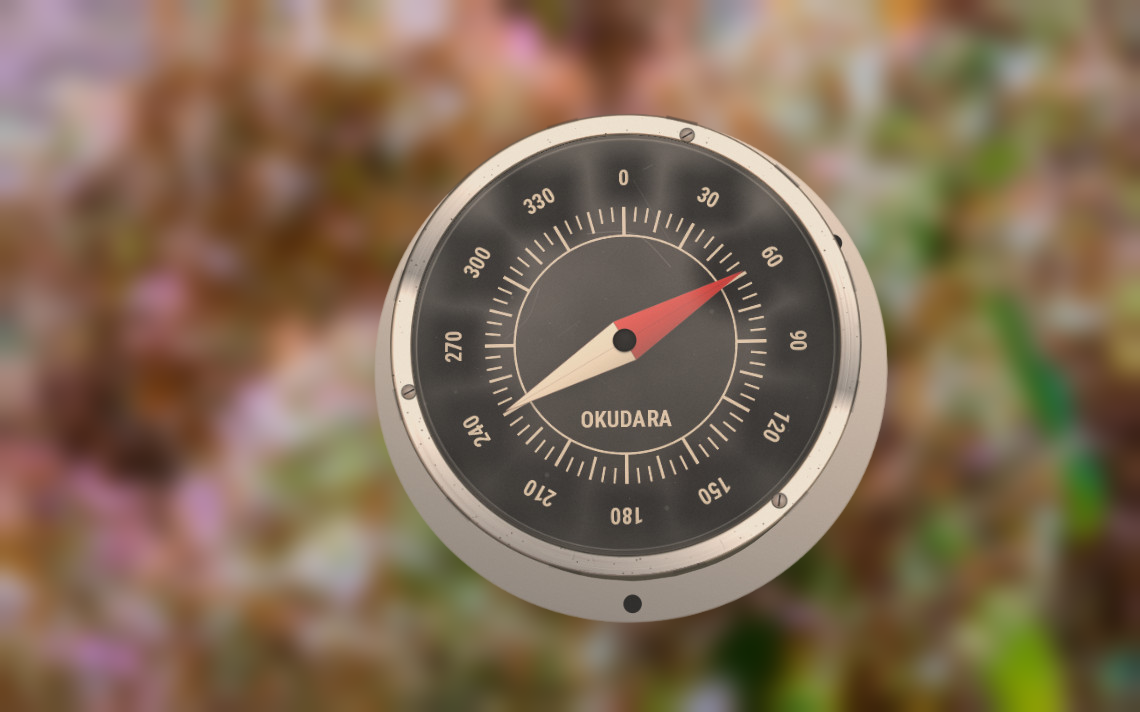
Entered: 60 °
